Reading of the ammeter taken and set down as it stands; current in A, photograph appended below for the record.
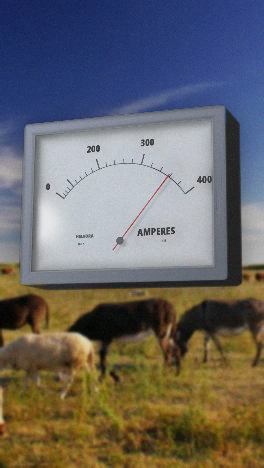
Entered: 360 A
